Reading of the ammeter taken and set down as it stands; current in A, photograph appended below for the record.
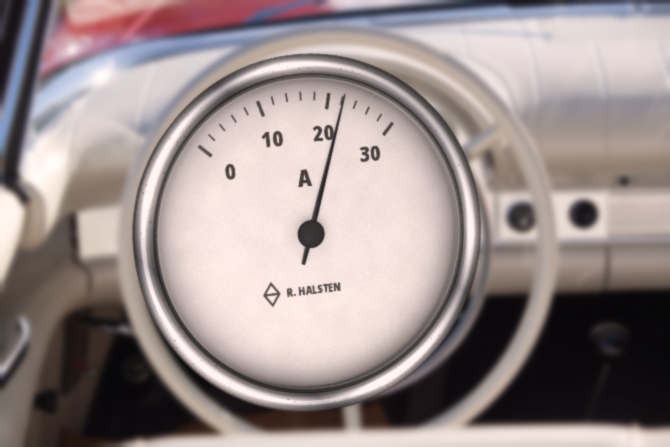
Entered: 22 A
